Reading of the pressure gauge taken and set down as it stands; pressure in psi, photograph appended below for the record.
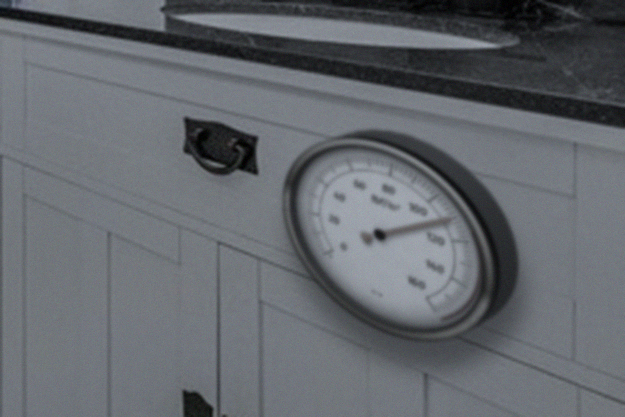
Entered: 110 psi
